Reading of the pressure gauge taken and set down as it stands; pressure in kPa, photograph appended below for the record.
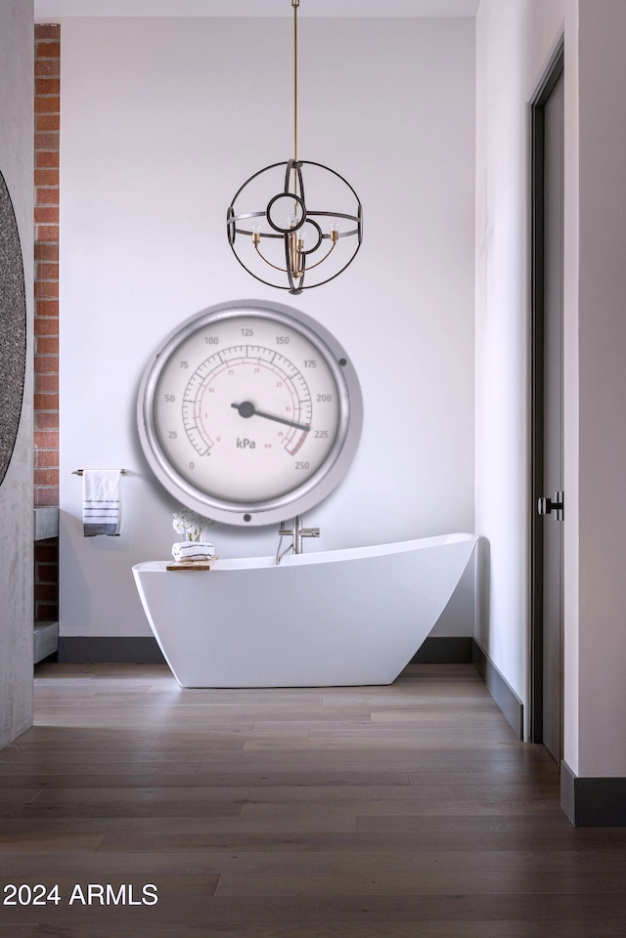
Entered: 225 kPa
